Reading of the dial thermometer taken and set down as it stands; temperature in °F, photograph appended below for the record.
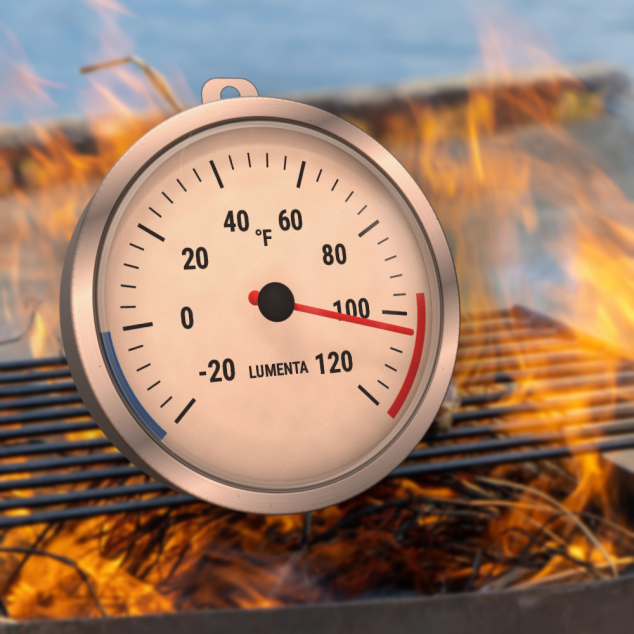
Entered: 104 °F
